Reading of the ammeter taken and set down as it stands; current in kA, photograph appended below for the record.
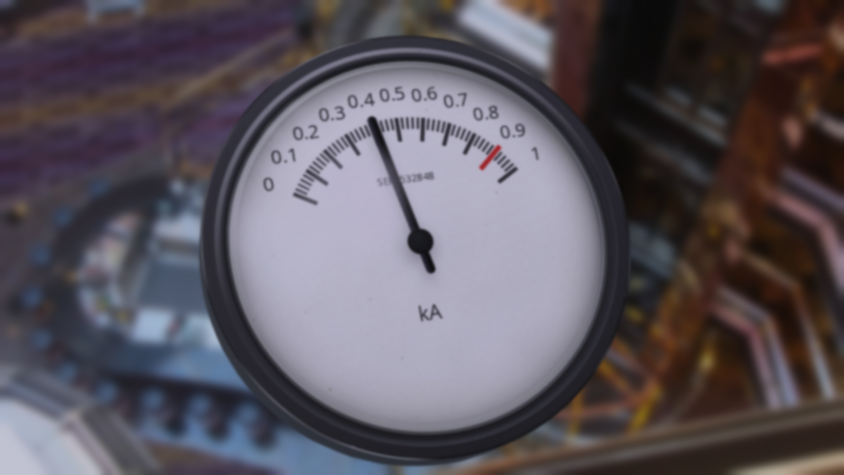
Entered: 0.4 kA
